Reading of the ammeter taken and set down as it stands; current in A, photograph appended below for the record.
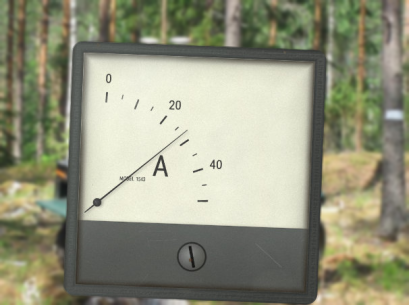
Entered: 27.5 A
